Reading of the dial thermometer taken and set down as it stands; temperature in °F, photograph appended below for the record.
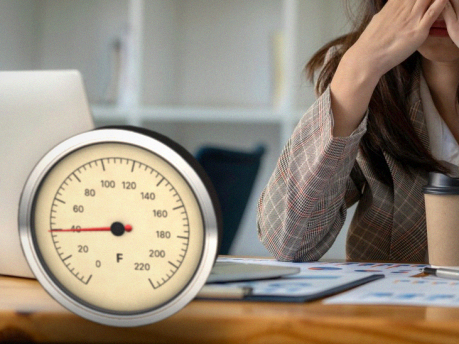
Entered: 40 °F
